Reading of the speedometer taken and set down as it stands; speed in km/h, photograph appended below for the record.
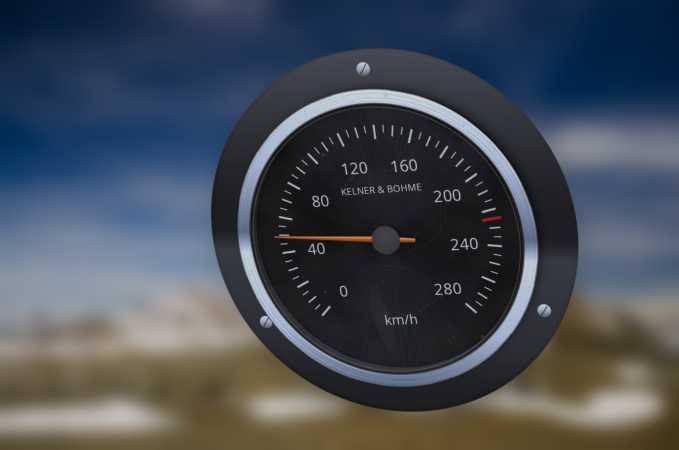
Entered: 50 km/h
